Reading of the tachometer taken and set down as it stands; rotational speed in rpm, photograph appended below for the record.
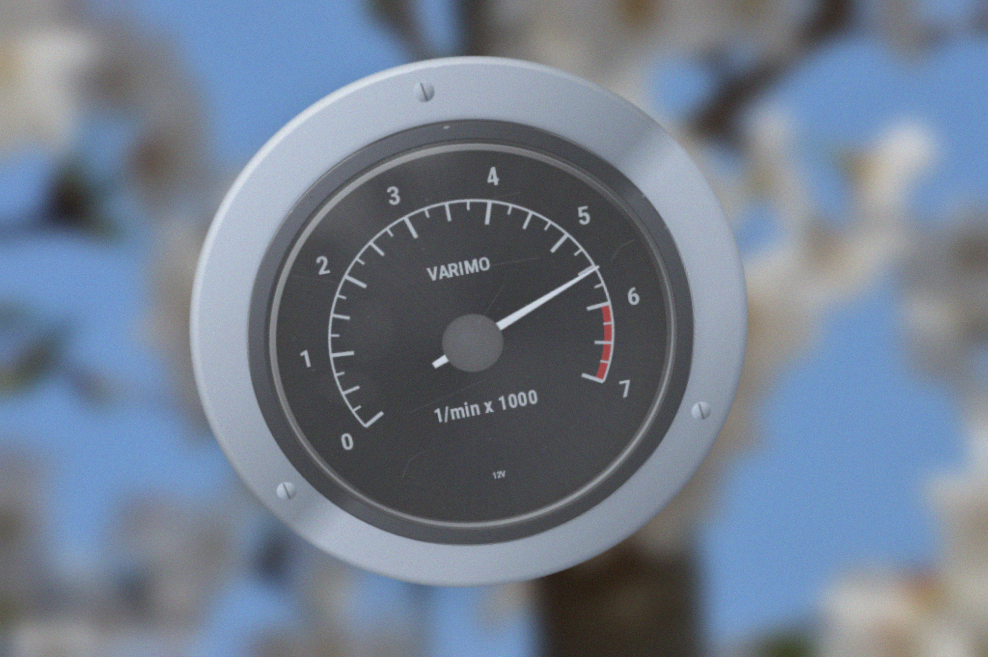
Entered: 5500 rpm
